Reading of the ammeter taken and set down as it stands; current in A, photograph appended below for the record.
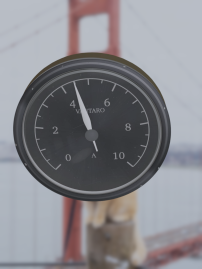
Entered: 4.5 A
